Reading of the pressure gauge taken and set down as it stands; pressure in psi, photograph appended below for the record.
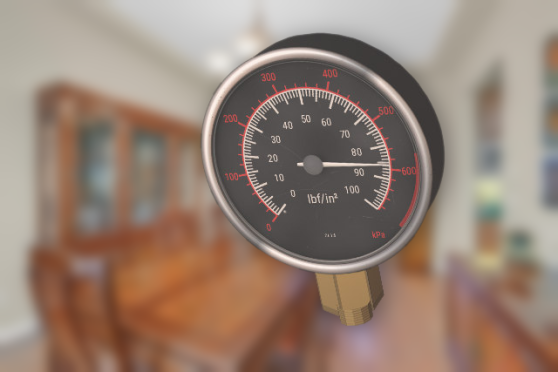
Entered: 85 psi
